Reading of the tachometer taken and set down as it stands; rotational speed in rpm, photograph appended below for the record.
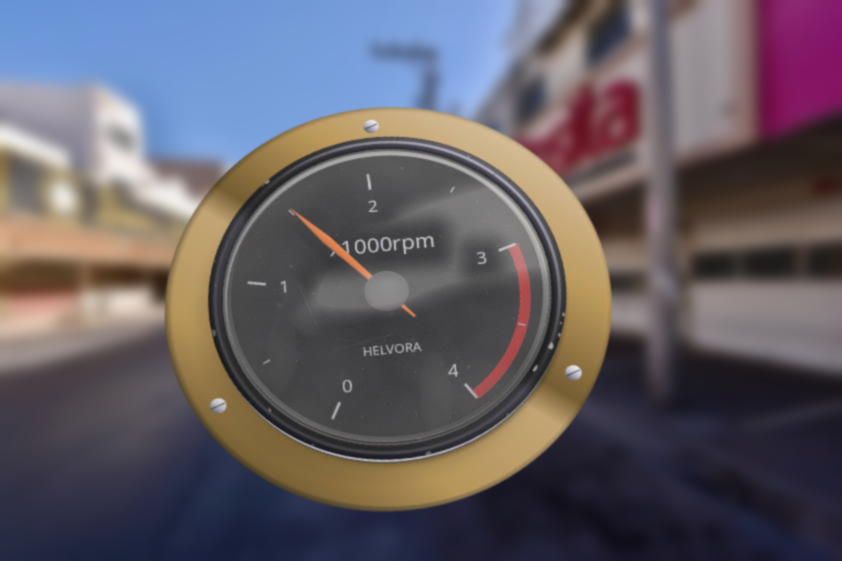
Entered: 1500 rpm
